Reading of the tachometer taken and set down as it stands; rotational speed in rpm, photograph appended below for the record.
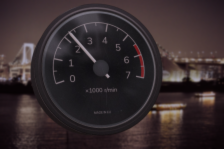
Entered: 2250 rpm
